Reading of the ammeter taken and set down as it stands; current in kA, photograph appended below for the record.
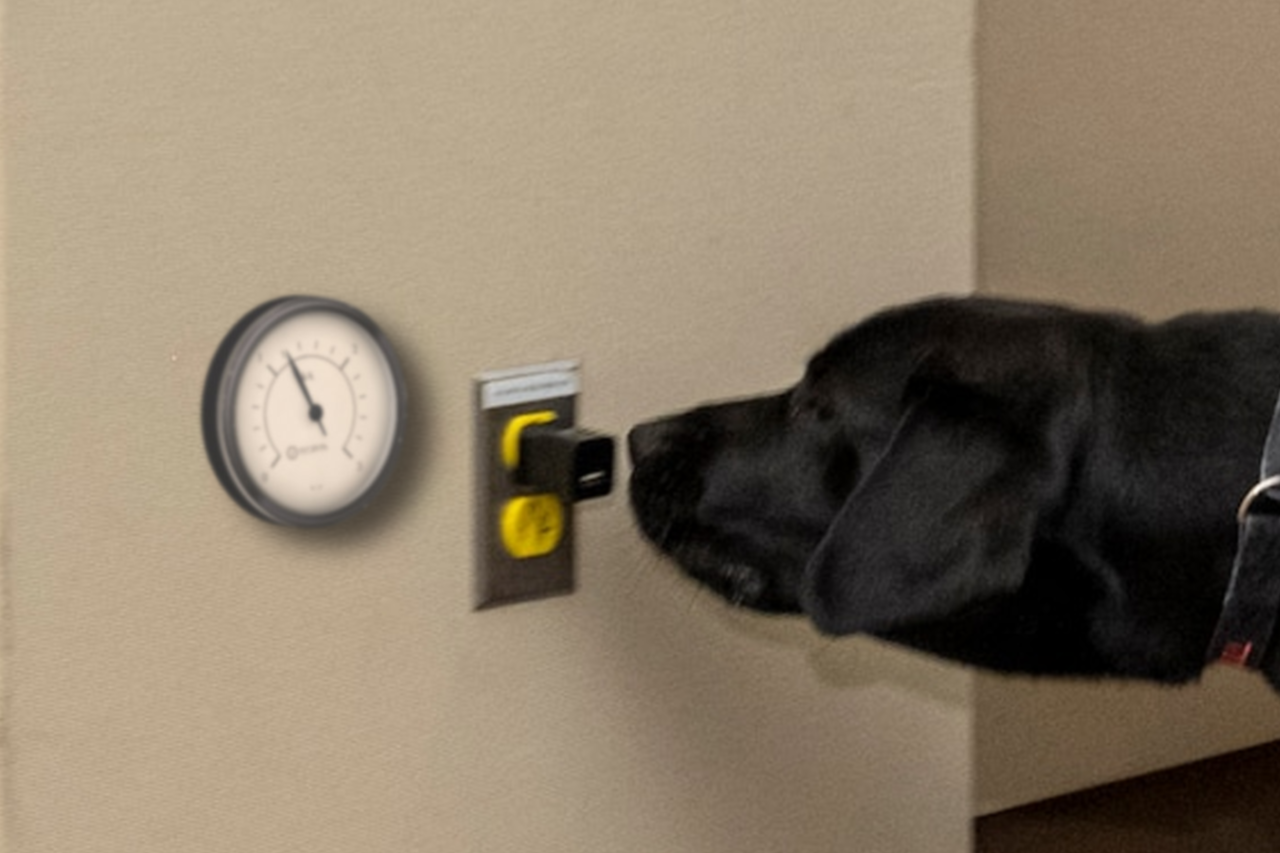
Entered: 1.2 kA
